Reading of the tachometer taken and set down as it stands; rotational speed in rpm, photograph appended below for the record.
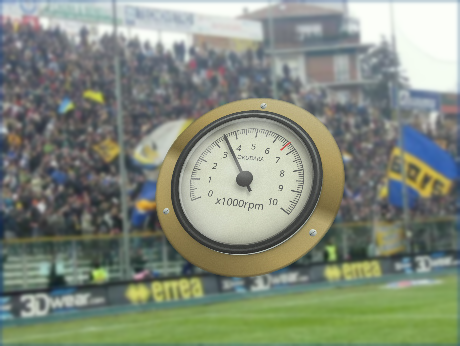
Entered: 3500 rpm
